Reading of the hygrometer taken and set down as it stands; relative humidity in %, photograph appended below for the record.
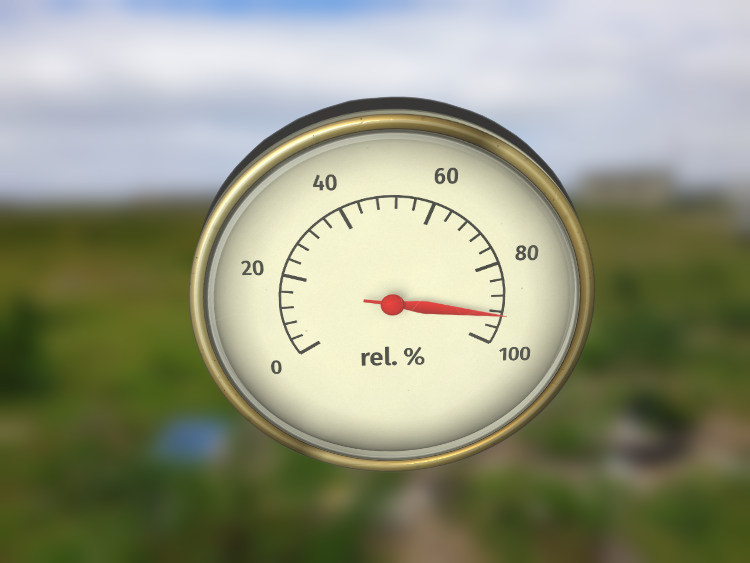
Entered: 92 %
